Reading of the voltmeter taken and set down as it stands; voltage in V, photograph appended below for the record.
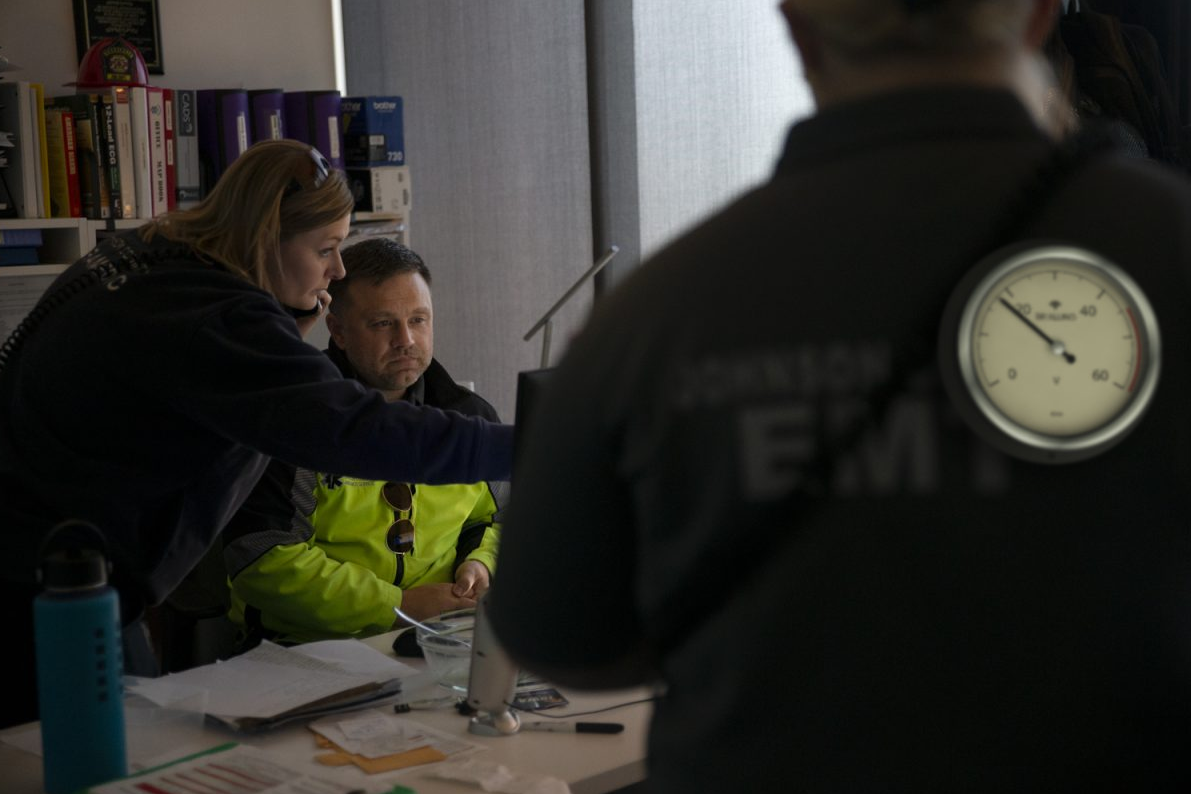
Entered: 17.5 V
